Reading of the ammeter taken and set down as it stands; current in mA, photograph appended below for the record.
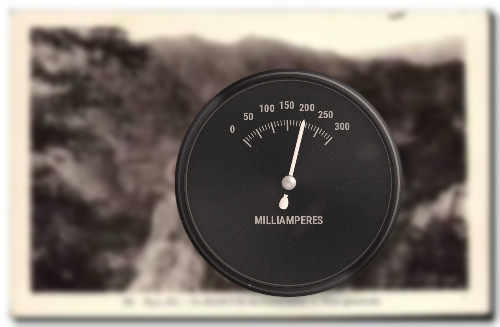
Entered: 200 mA
